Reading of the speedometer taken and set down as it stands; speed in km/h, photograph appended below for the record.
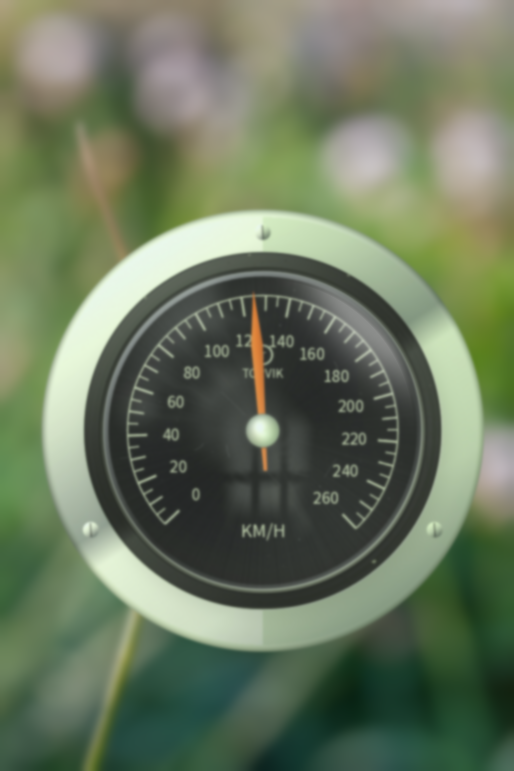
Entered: 125 km/h
